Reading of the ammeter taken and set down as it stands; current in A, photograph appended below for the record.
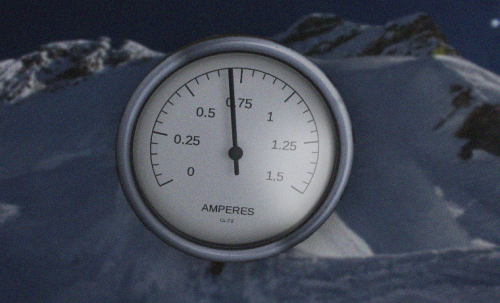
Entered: 0.7 A
